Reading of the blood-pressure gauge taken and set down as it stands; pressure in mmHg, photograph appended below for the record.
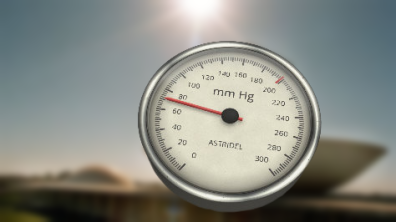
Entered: 70 mmHg
